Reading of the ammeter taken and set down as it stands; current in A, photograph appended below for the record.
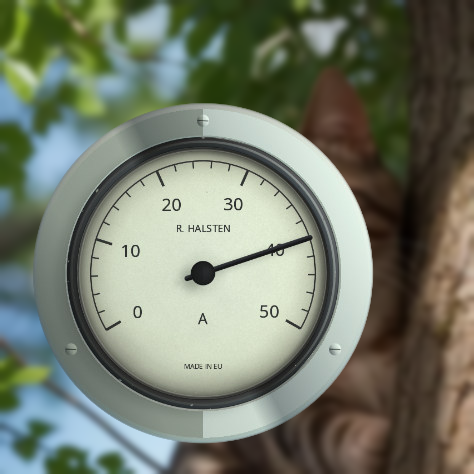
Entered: 40 A
